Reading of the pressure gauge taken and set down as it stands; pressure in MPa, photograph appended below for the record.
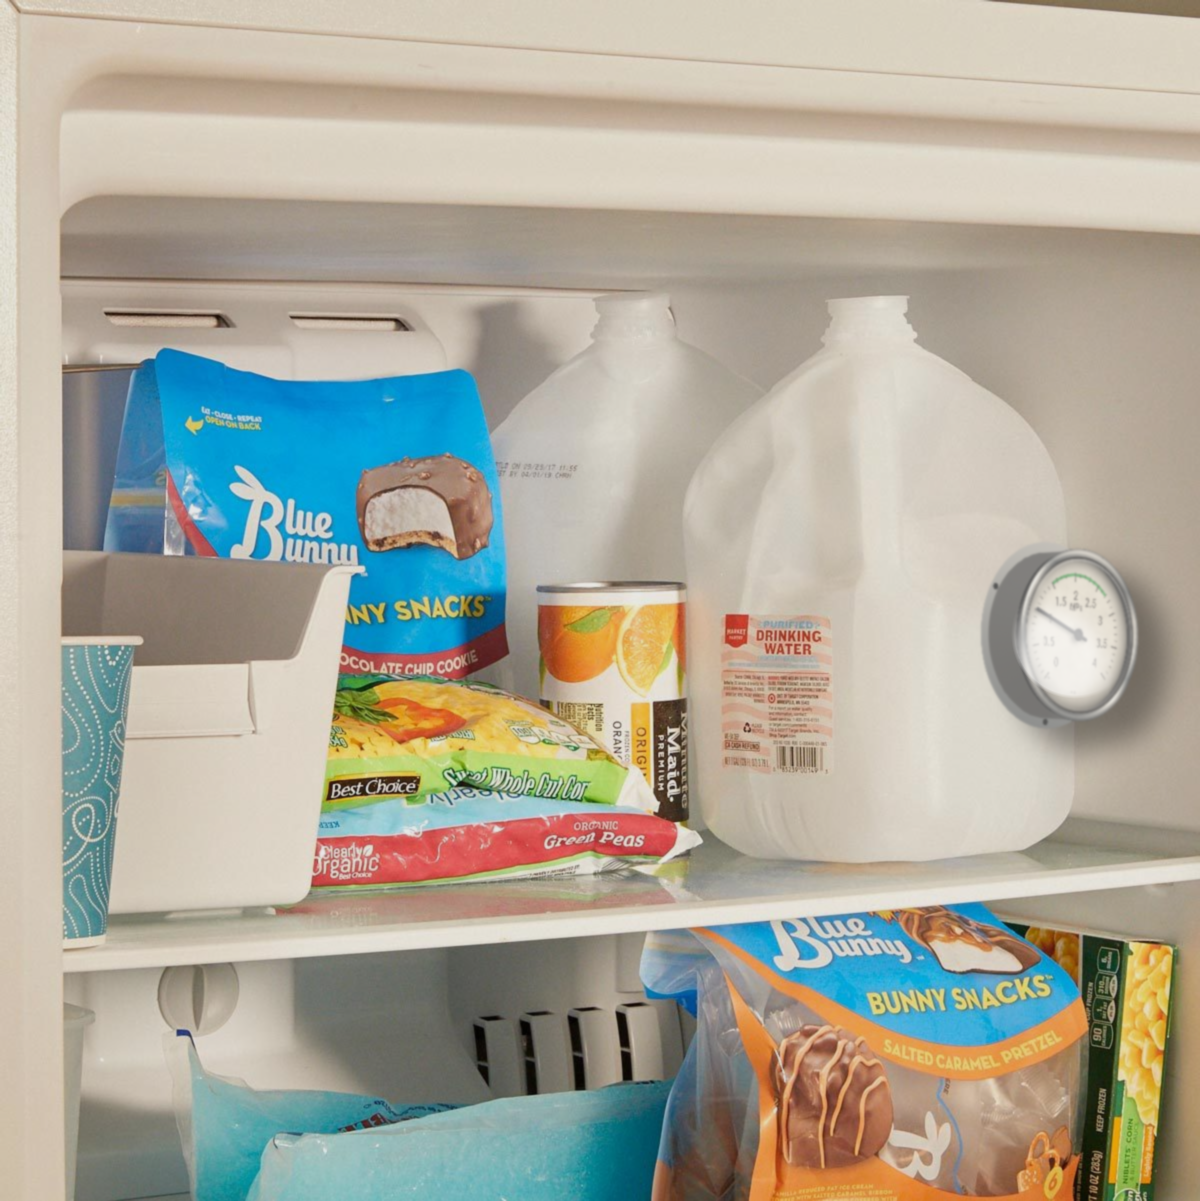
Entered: 1 MPa
